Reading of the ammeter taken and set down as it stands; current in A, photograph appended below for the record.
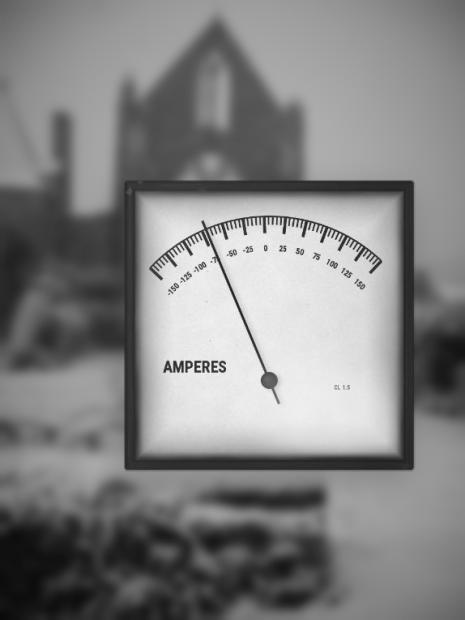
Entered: -70 A
